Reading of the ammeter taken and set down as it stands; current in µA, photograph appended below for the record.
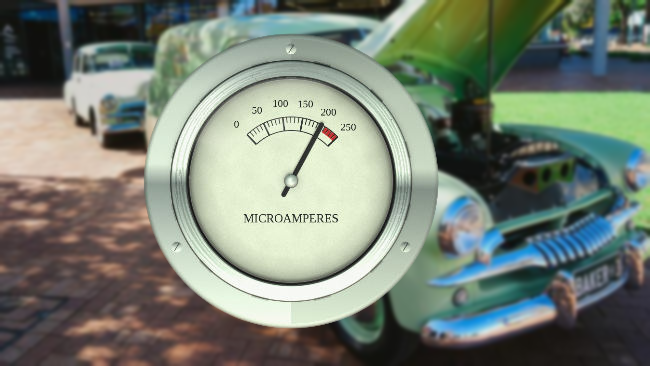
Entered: 200 µA
